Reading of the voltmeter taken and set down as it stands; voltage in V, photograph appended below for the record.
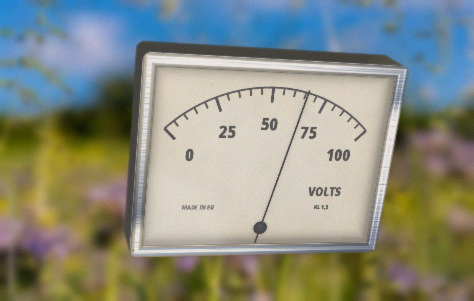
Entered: 65 V
